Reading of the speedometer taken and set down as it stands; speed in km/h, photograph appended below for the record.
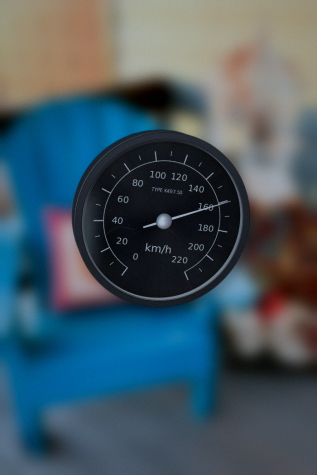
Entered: 160 km/h
